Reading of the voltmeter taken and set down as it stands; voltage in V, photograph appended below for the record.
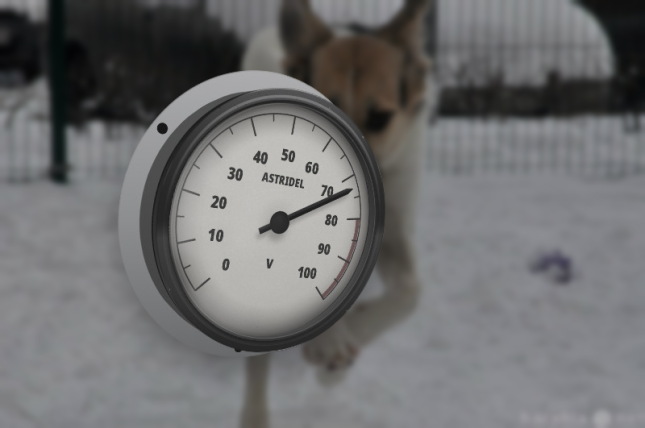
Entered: 72.5 V
